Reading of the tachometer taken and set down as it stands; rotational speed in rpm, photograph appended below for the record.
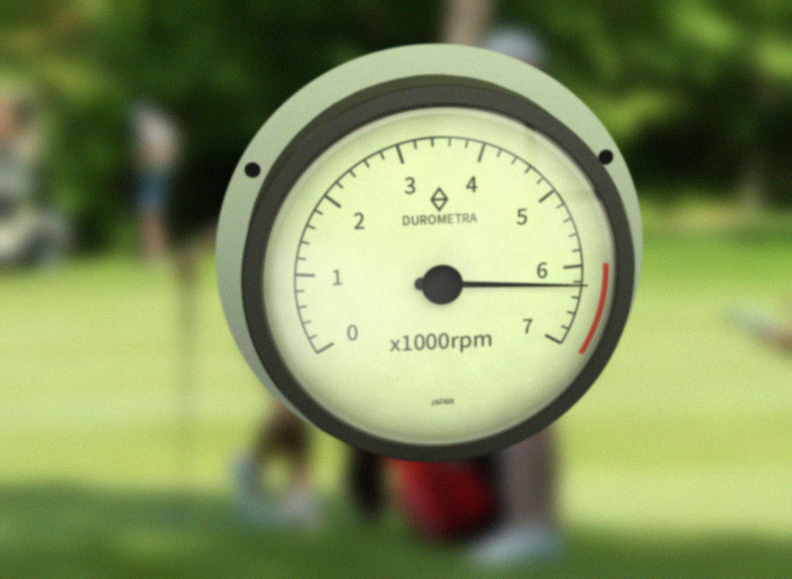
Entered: 6200 rpm
